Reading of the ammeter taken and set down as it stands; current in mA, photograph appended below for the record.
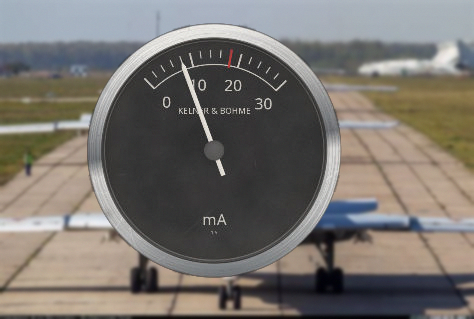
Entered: 8 mA
